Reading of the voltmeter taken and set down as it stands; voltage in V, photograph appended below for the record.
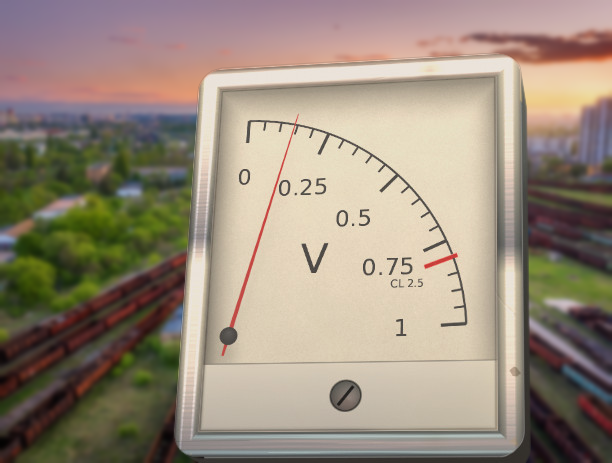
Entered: 0.15 V
